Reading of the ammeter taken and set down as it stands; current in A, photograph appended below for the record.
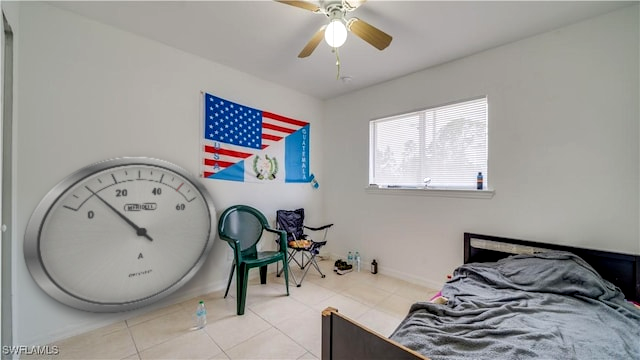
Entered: 10 A
